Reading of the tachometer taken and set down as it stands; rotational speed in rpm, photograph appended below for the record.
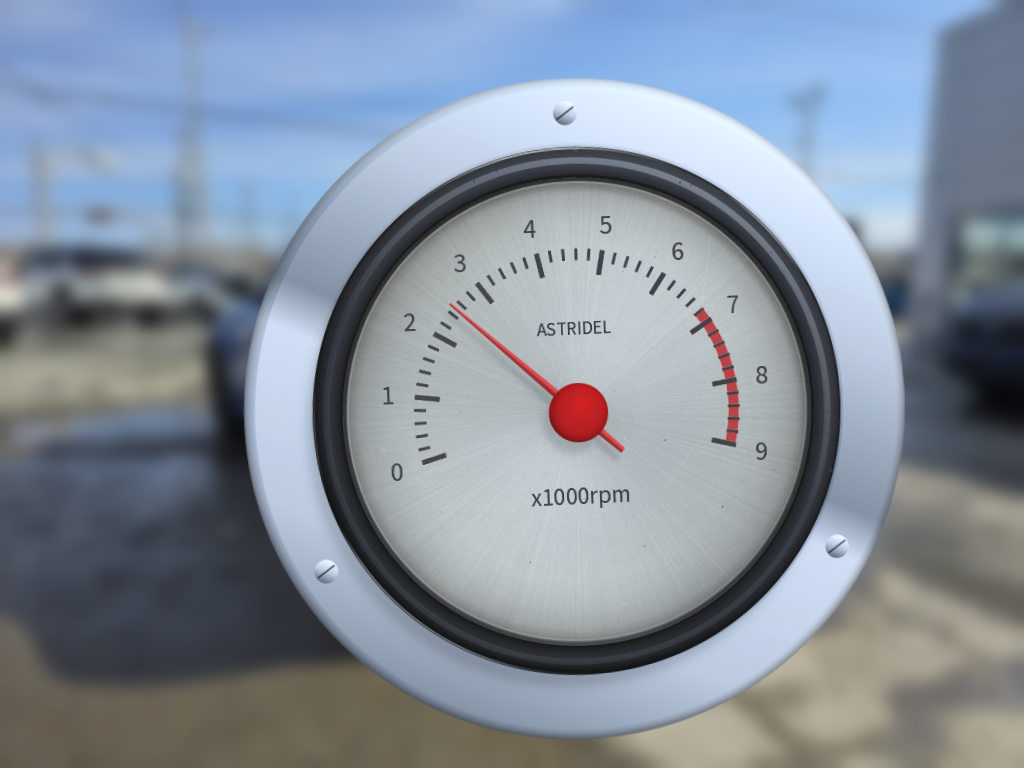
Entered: 2500 rpm
